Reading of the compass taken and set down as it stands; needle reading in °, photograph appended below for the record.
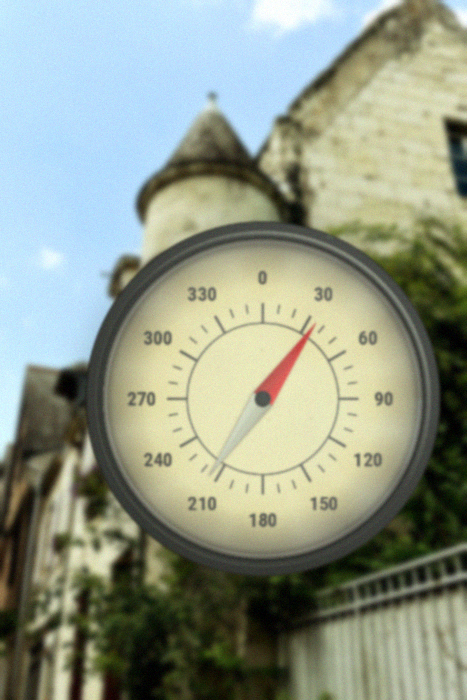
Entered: 35 °
